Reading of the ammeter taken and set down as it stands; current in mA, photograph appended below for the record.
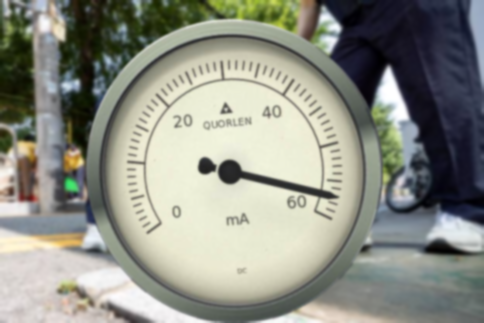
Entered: 57 mA
